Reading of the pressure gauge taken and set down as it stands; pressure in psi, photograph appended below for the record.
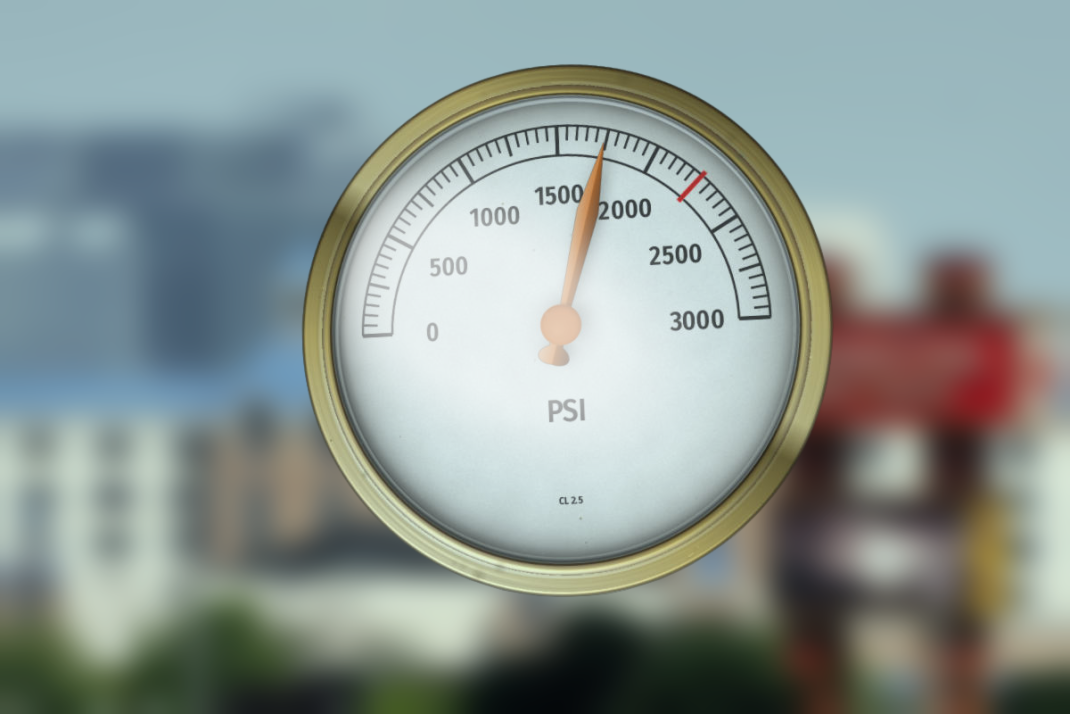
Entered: 1750 psi
